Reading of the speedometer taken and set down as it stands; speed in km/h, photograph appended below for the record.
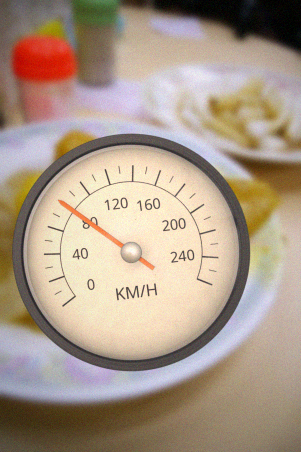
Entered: 80 km/h
